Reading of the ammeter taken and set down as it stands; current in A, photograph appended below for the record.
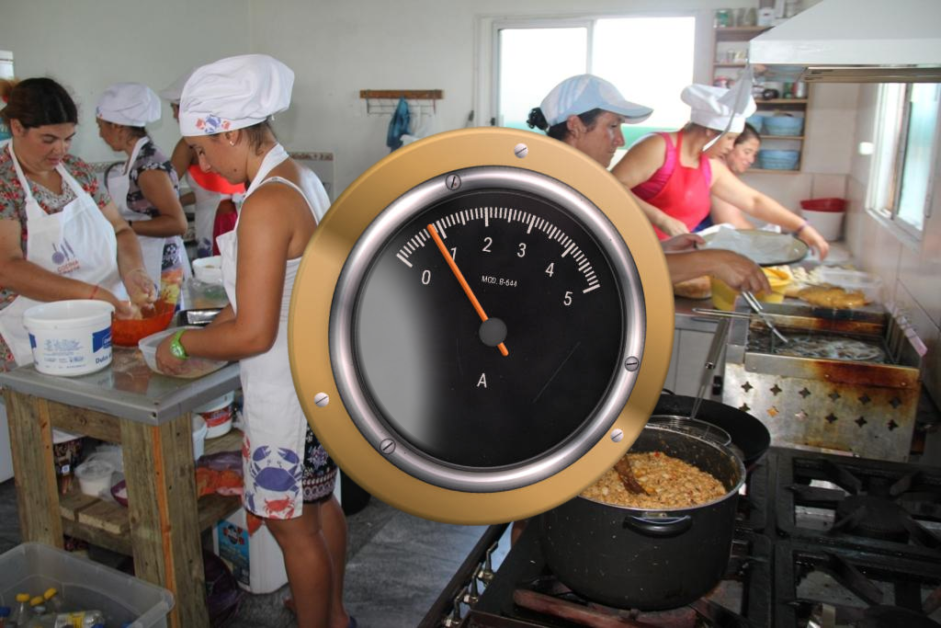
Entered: 0.8 A
